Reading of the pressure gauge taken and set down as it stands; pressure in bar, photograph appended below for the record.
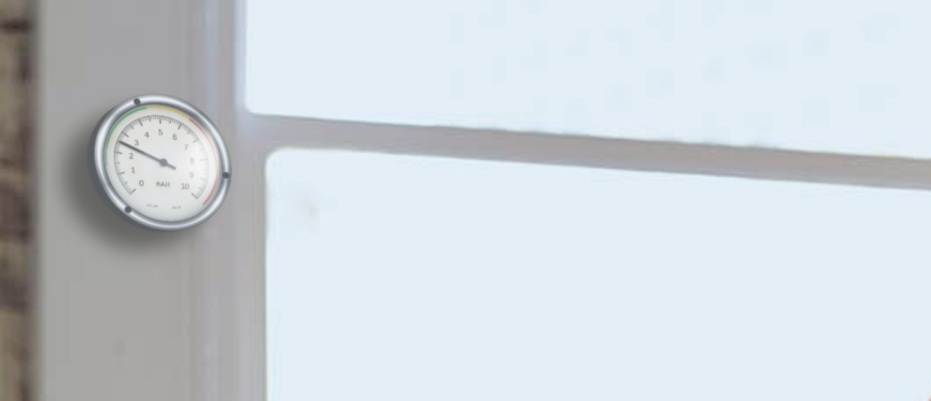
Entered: 2.5 bar
